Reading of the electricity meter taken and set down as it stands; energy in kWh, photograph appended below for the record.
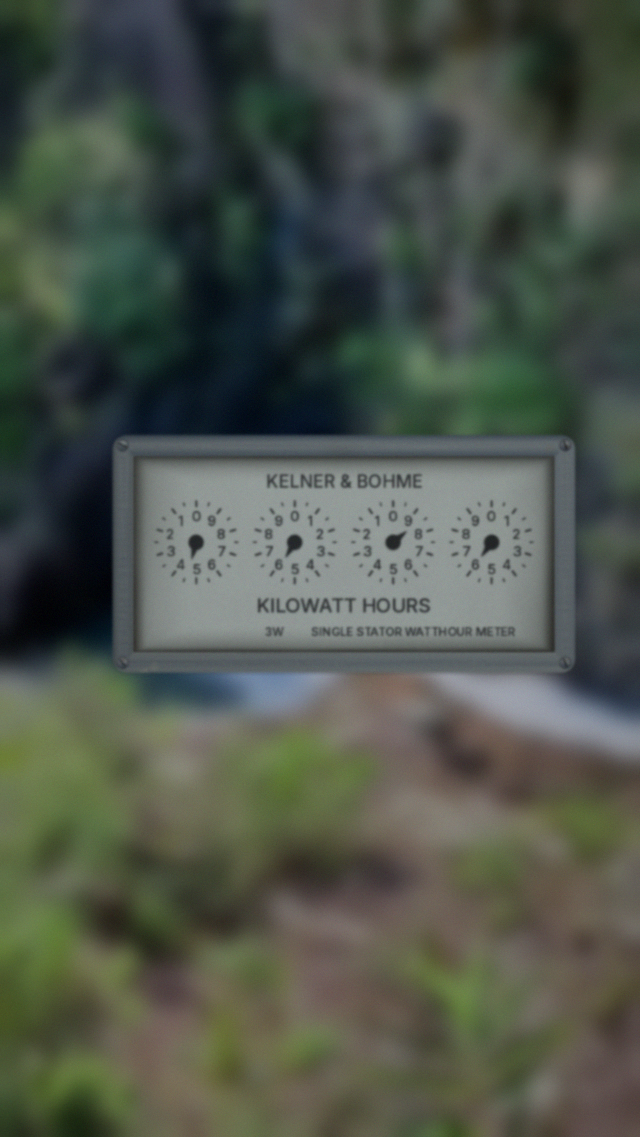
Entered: 4586 kWh
